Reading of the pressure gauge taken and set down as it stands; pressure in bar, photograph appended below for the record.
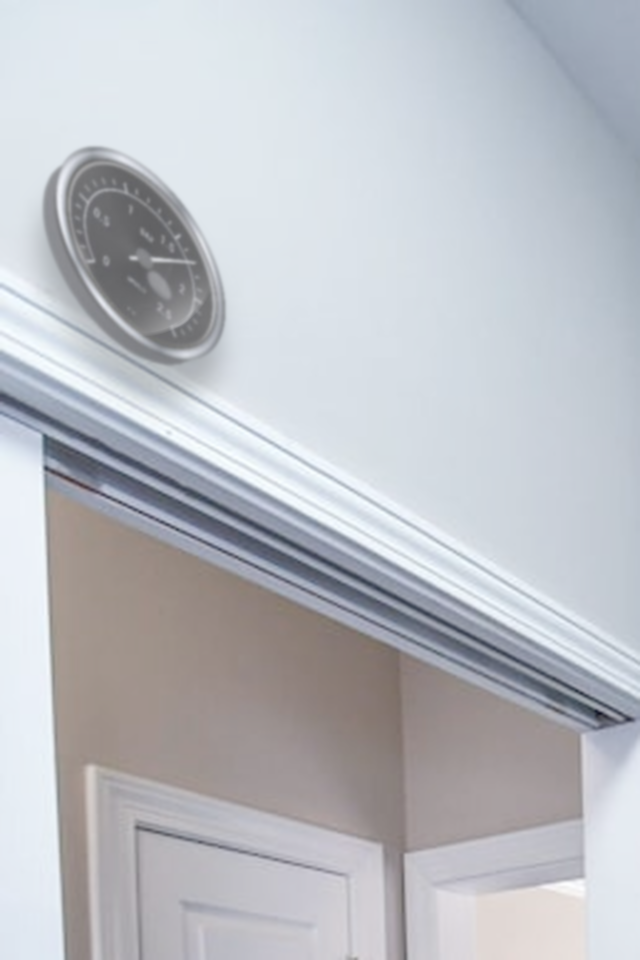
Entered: 1.7 bar
